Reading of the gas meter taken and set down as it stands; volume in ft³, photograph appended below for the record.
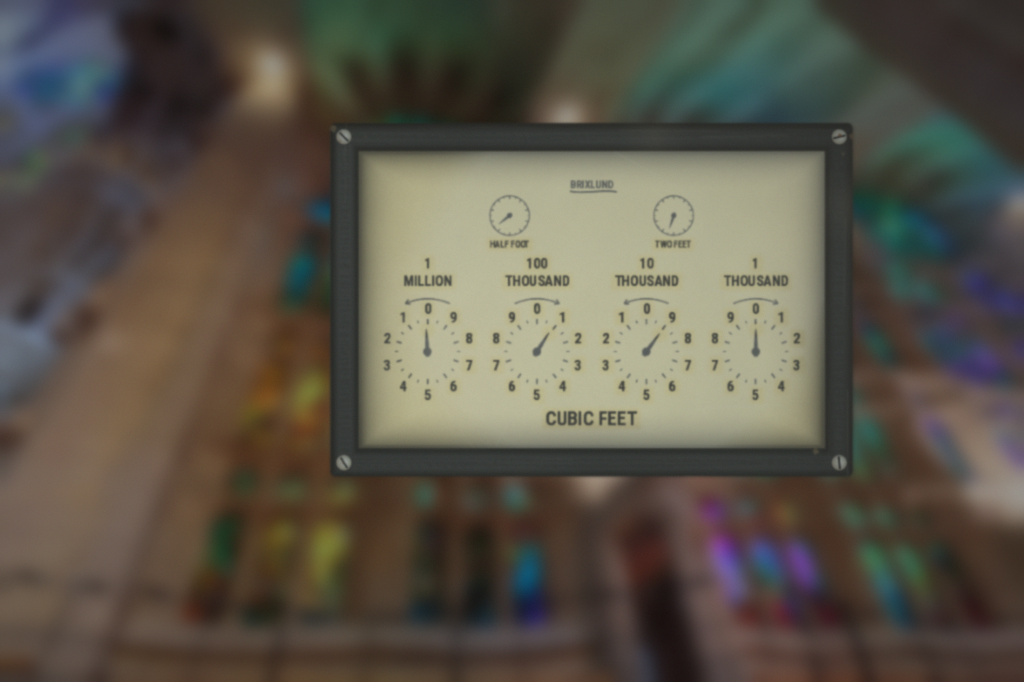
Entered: 9000 ft³
